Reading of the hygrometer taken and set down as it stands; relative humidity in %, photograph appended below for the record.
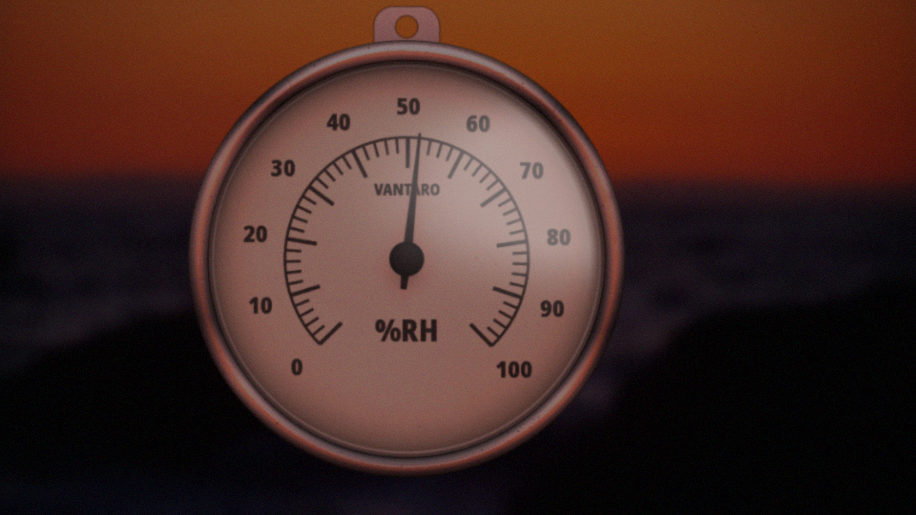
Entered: 52 %
